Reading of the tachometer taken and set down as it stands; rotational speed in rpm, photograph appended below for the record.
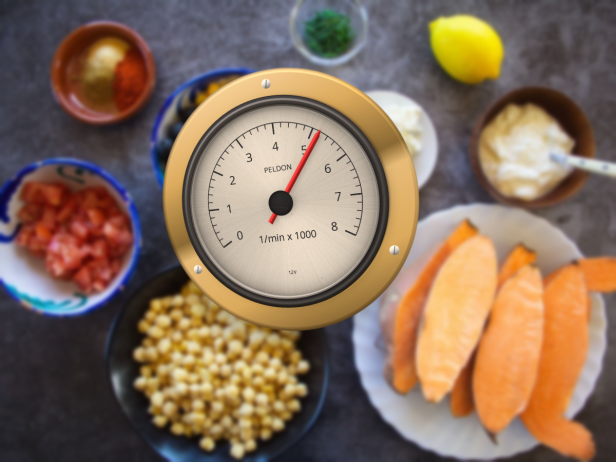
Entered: 5200 rpm
